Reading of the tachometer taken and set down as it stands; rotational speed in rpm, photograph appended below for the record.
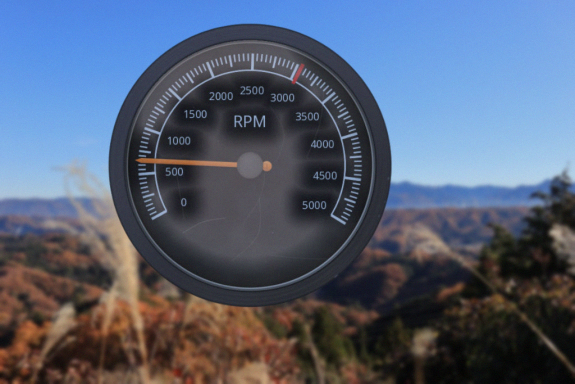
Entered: 650 rpm
